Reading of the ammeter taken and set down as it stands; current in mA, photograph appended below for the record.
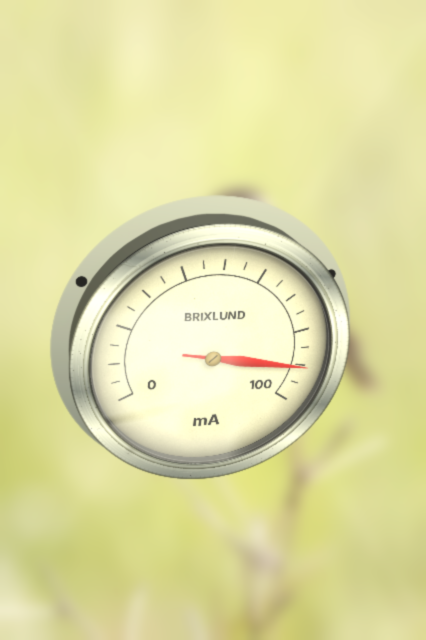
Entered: 90 mA
